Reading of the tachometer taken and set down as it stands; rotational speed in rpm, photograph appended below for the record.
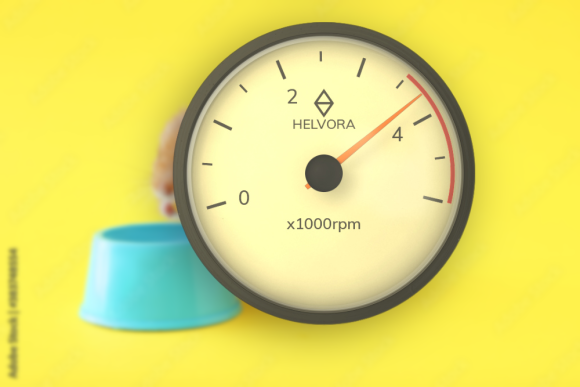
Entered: 3750 rpm
